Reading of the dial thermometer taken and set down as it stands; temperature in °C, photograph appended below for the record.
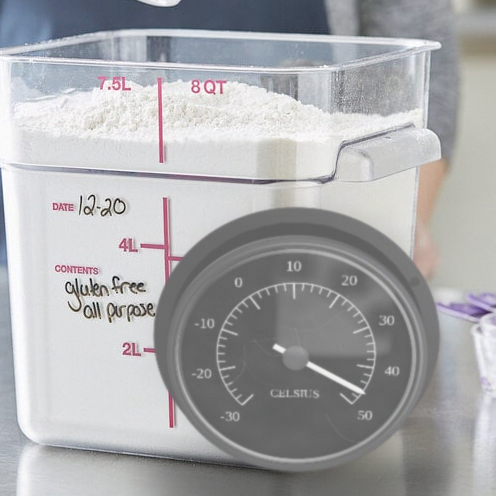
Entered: 46 °C
